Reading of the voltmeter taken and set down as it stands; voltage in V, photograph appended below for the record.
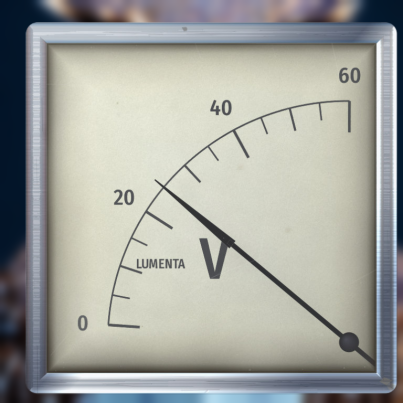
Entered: 25 V
